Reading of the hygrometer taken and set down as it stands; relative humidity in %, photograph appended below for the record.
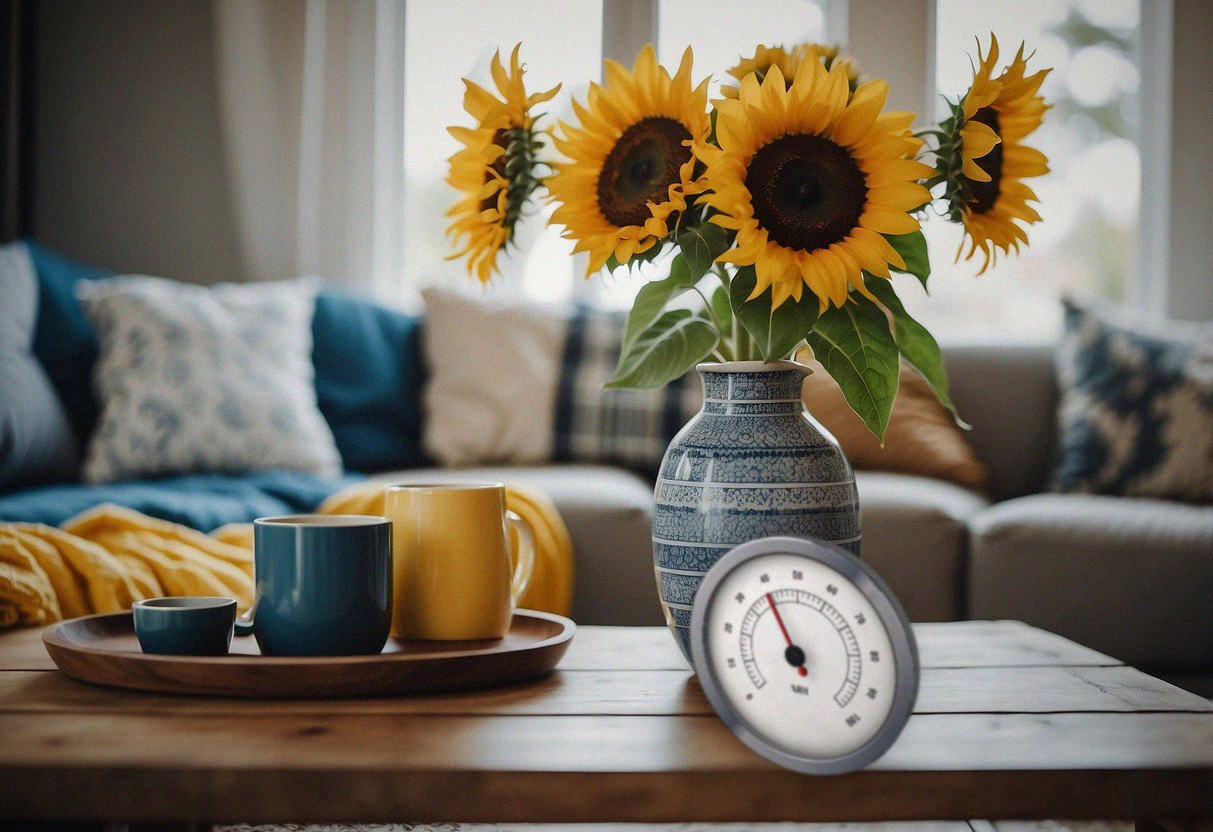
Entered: 40 %
